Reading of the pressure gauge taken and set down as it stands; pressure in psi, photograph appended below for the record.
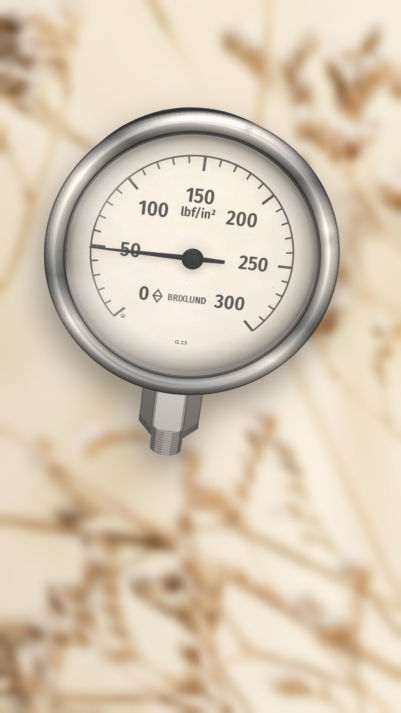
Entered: 50 psi
